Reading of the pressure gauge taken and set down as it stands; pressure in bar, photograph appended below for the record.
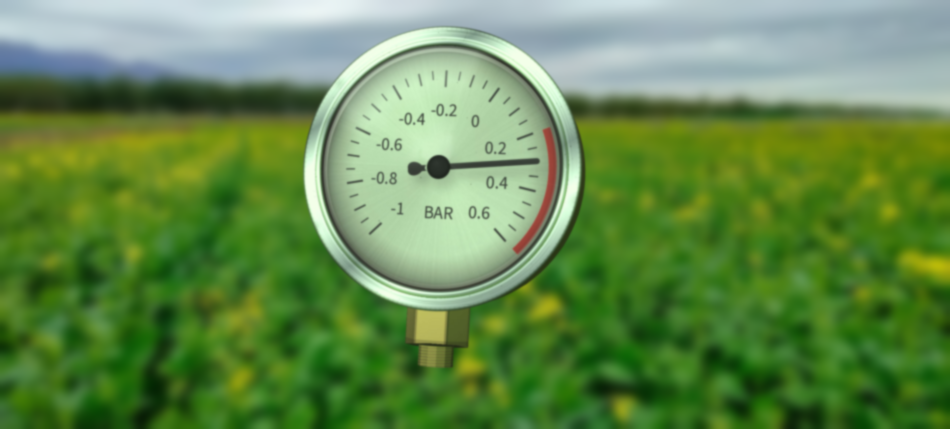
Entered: 0.3 bar
